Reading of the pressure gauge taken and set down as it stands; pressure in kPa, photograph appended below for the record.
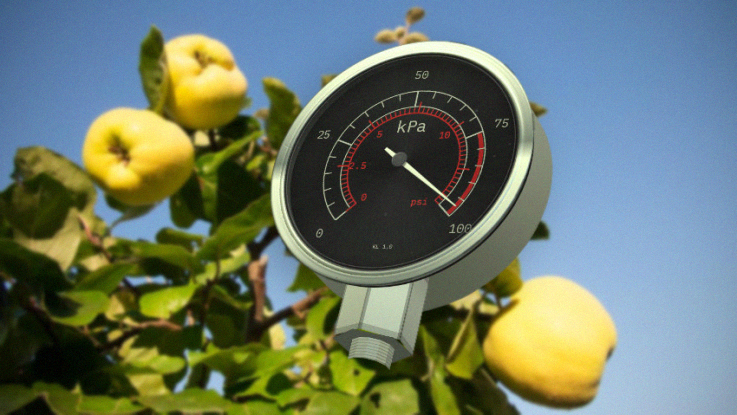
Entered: 97.5 kPa
